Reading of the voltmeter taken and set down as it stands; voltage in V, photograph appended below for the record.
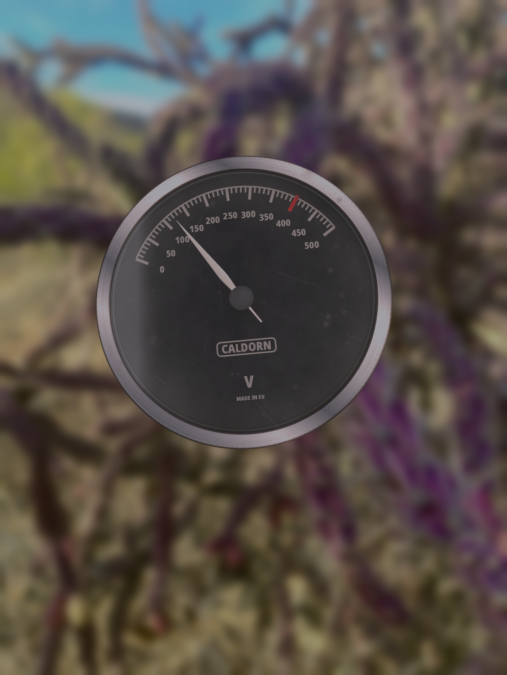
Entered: 120 V
